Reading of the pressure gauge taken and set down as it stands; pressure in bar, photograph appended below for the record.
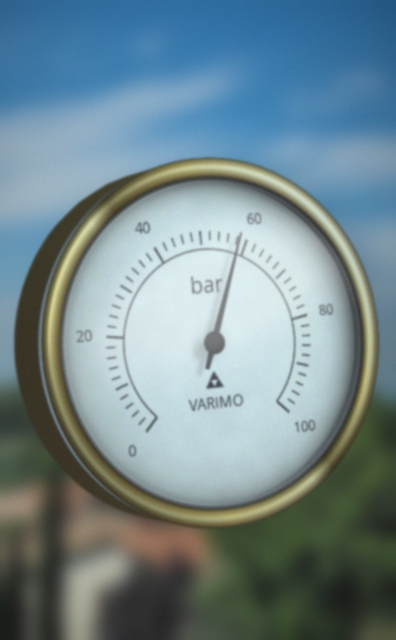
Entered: 58 bar
